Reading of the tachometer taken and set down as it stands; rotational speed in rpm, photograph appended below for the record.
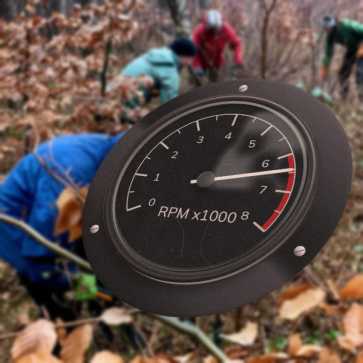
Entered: 6500 rpm
